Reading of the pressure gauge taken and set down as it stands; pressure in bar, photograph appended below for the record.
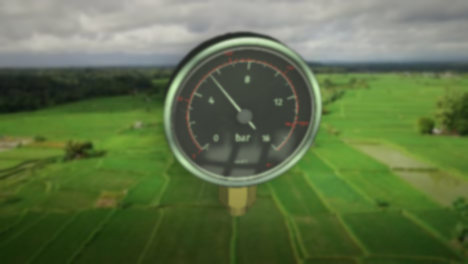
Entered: 5.5 bar
